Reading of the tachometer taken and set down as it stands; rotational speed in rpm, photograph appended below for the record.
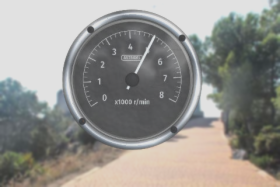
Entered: 5000 rpm
